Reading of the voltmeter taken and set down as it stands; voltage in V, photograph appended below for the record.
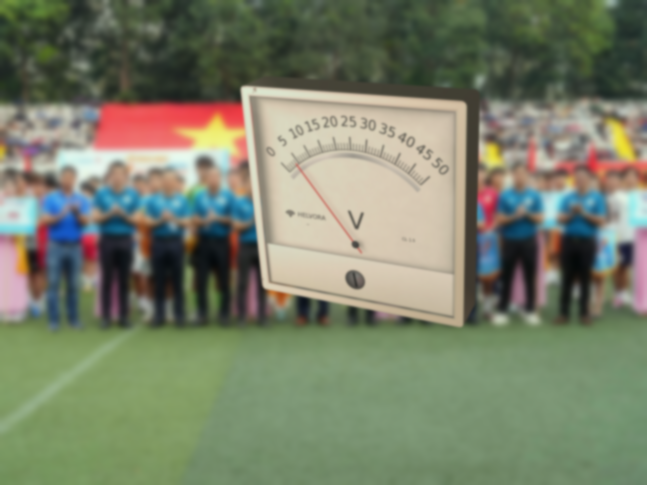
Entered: 5 V
